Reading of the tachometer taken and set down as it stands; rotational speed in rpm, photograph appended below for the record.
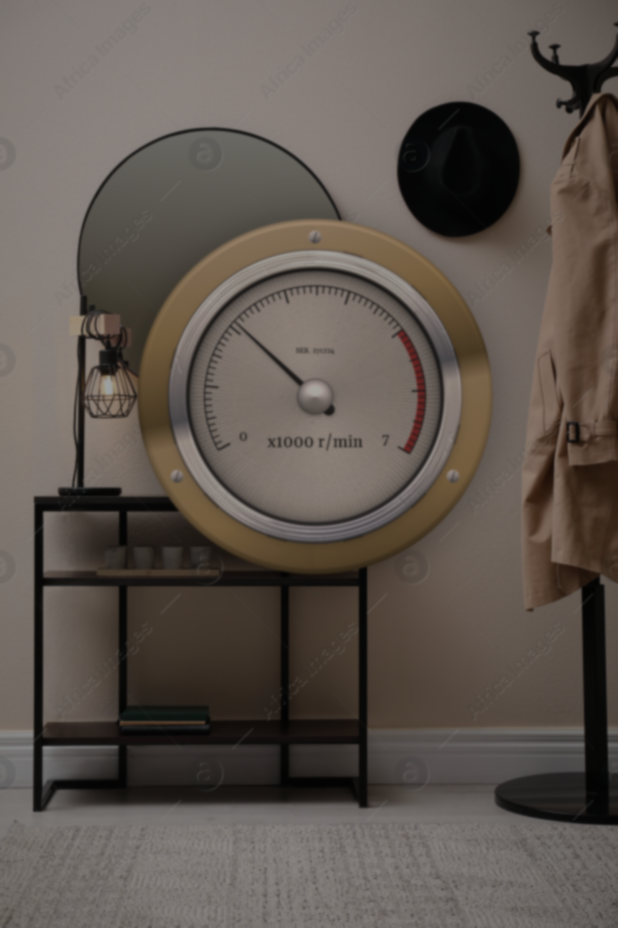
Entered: 2100 rpm
